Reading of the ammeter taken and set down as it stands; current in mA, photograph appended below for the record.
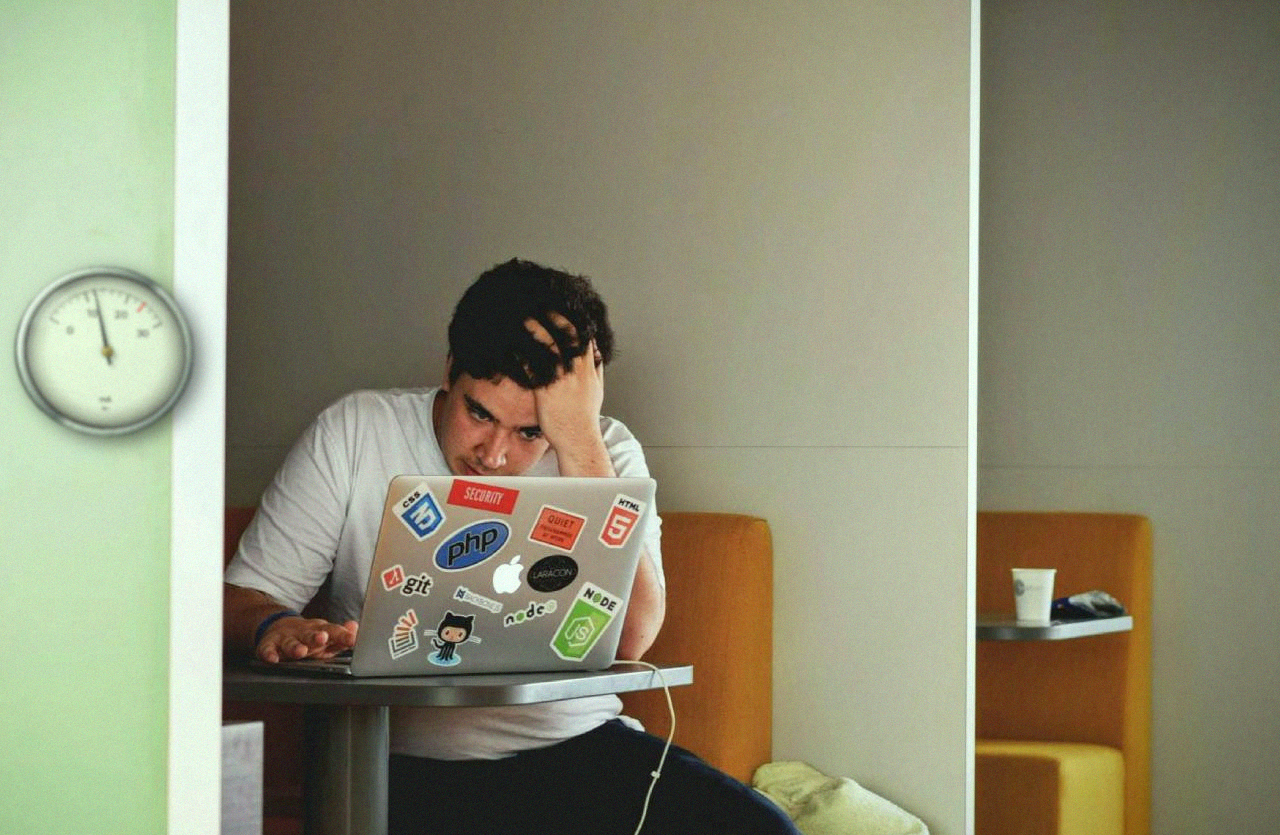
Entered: 12 mA
